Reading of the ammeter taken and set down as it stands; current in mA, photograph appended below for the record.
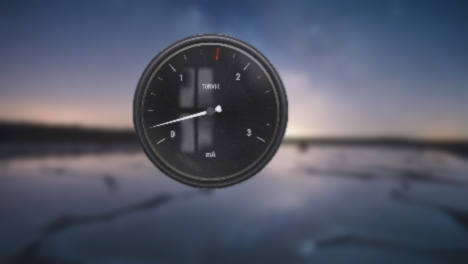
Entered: 0.2 mA
